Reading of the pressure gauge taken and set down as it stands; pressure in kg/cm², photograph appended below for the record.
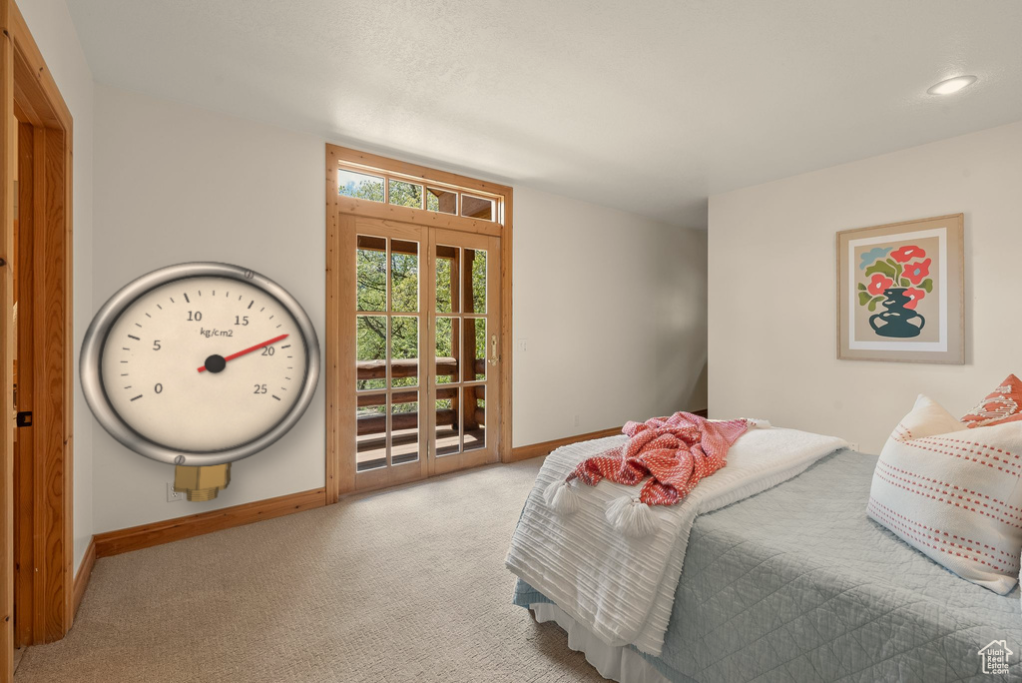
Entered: 19 kg/cm²
